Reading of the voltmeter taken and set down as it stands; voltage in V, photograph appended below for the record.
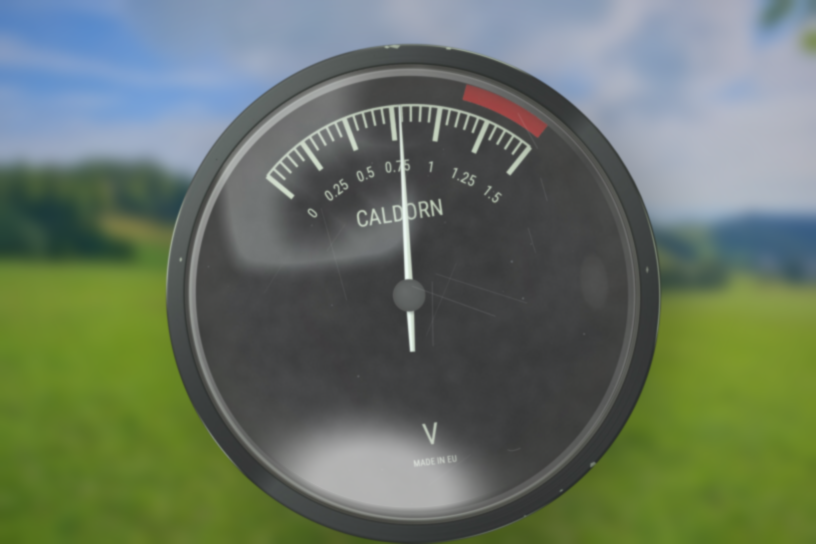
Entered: 0.8 V
